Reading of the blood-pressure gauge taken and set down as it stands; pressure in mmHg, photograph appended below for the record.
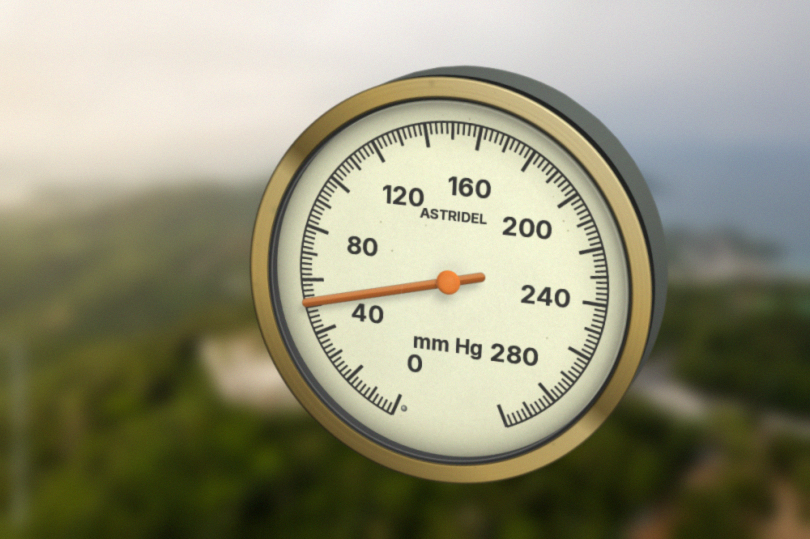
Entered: 52 mmHg
